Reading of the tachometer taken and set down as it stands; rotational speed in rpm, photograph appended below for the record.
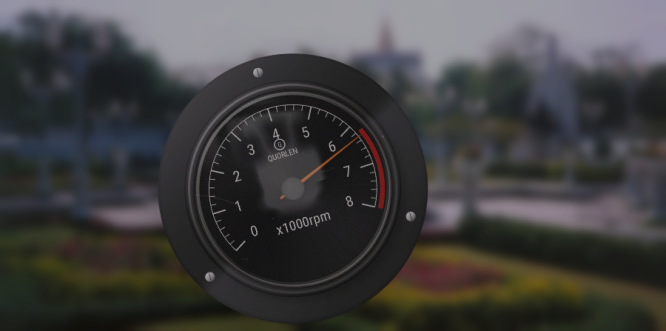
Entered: 6300 rpm
